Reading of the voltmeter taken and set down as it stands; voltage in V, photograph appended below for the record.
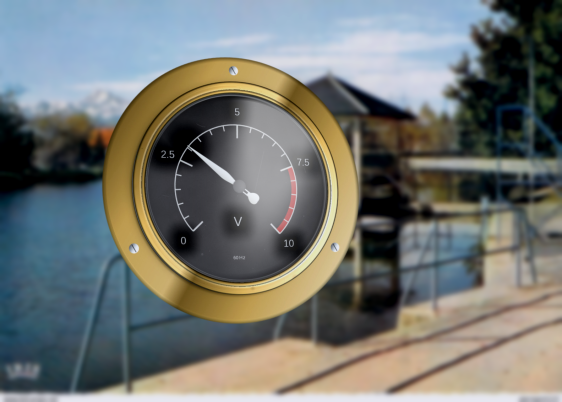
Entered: 3 V
